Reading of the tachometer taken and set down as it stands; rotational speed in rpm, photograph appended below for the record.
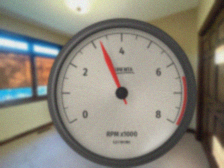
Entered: 3250 rpm
